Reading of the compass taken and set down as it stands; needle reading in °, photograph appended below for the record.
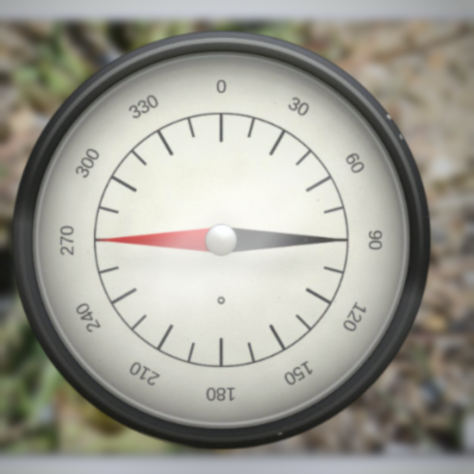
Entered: 270 °
